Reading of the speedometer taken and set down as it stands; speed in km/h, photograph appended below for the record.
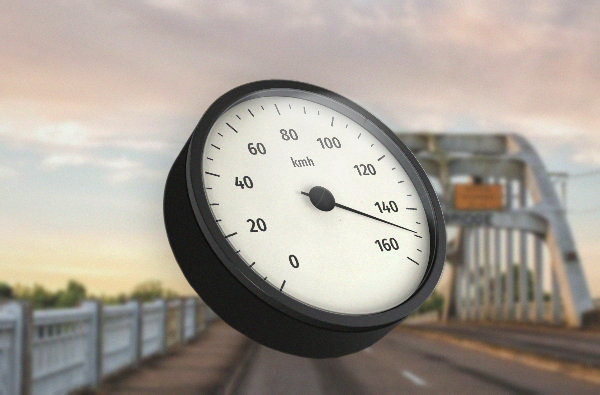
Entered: 150 km/h
